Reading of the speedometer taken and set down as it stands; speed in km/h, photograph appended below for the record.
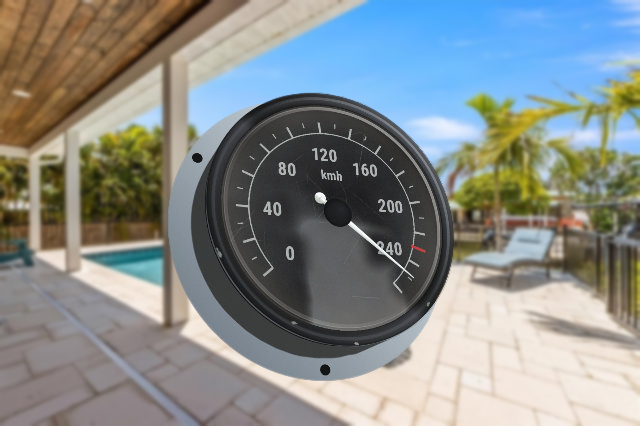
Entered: 250 km/h
